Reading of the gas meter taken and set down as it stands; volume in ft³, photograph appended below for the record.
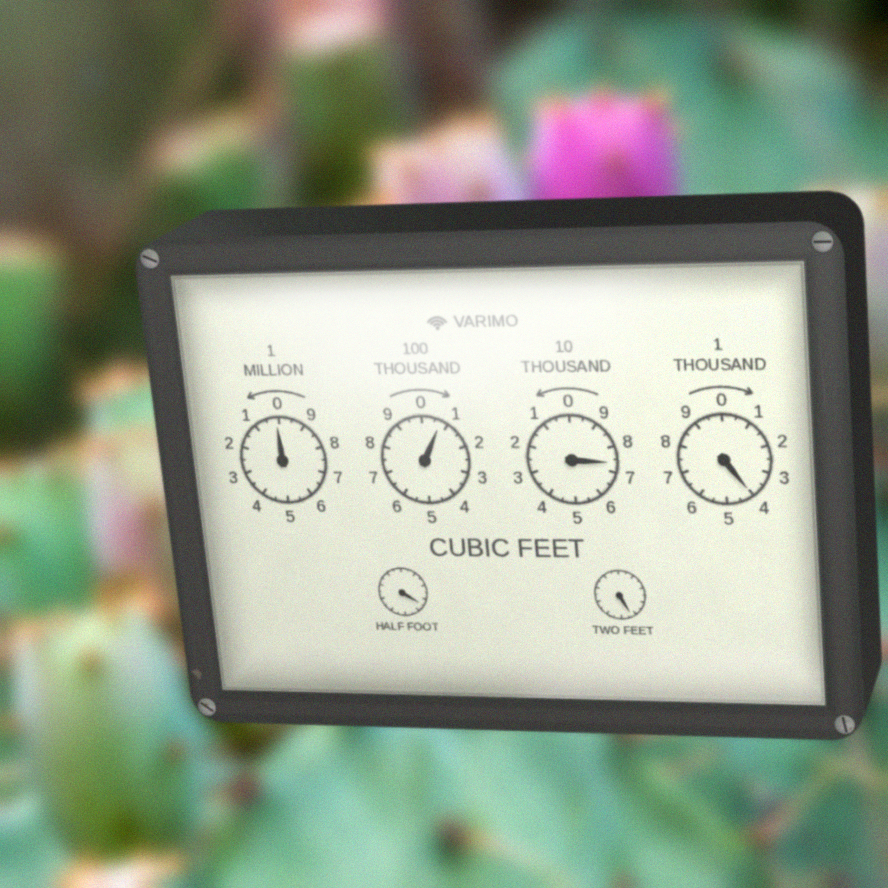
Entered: 7400 ft³
